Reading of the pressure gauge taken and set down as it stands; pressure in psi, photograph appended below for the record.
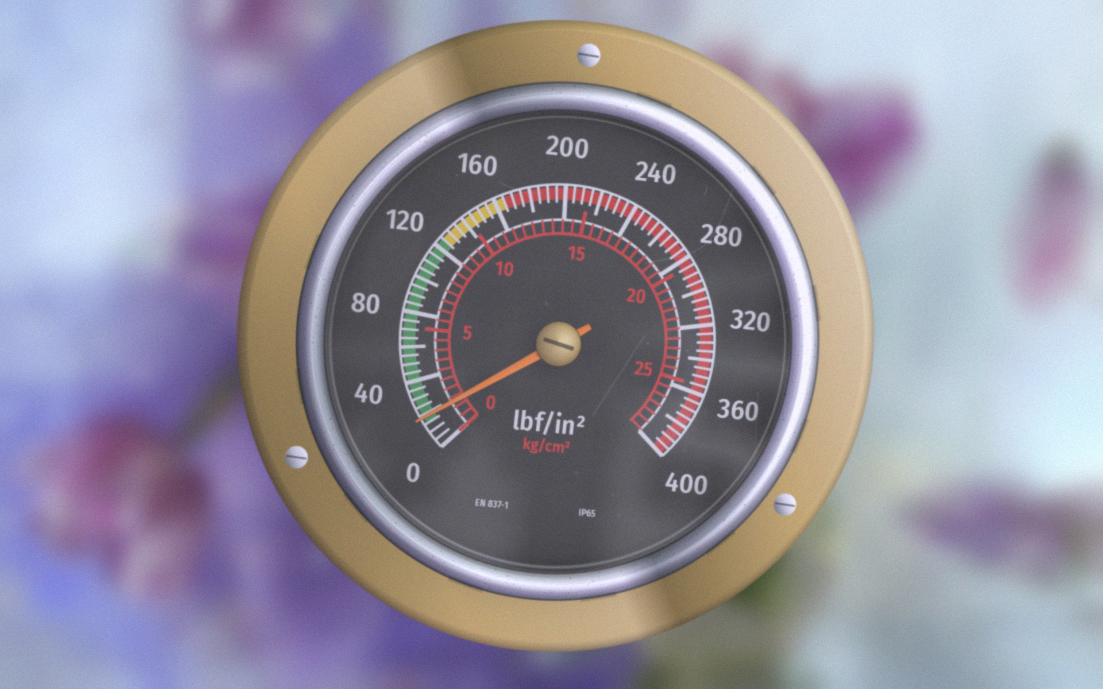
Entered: 20 psi
